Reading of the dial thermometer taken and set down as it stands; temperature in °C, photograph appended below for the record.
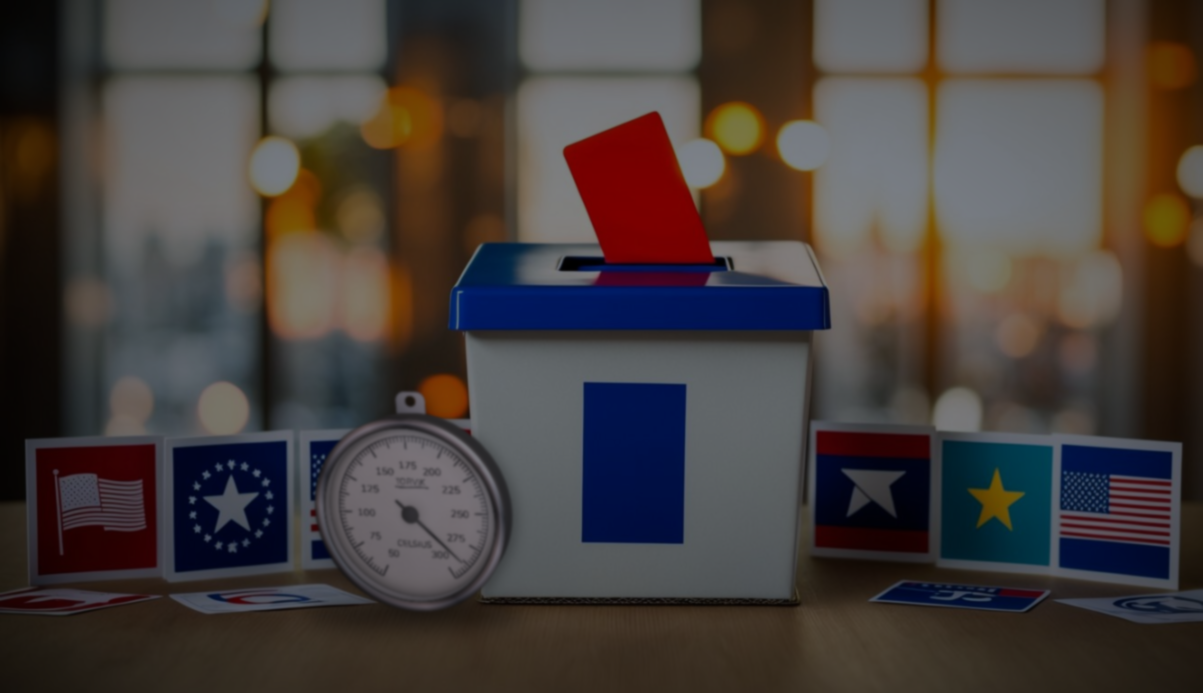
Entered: 287.5 °C
